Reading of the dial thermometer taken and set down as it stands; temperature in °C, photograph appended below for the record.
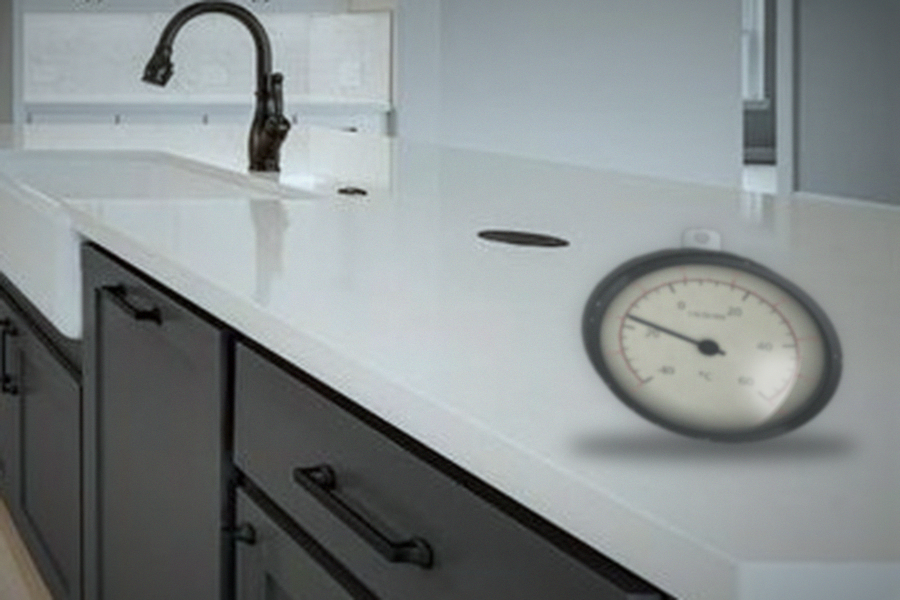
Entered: -16 °C
